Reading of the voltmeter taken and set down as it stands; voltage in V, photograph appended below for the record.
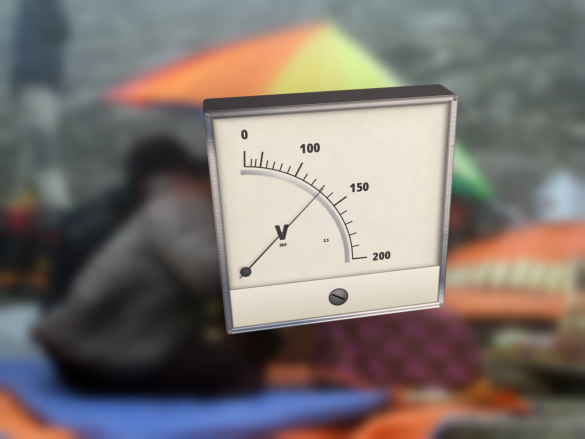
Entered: 130 V
